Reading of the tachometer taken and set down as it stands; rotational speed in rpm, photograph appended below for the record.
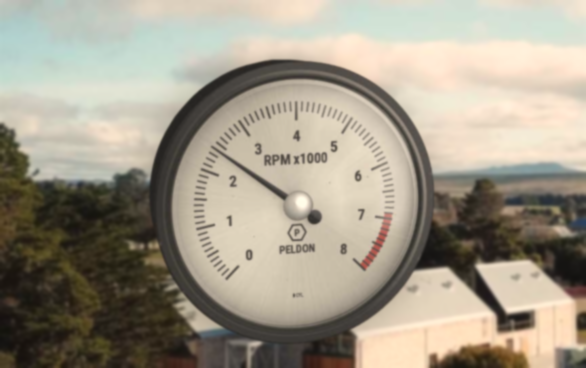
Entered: 2400 rpm
